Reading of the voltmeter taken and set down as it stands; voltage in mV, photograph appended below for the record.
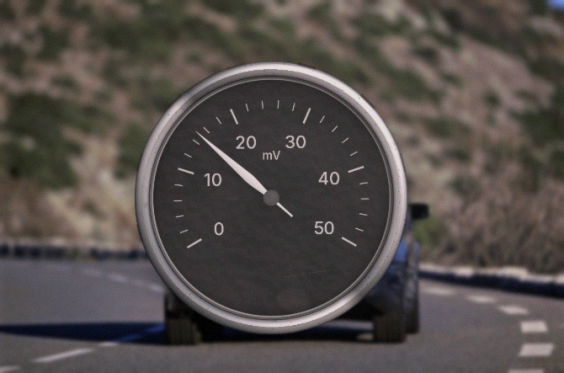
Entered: 15 mV
